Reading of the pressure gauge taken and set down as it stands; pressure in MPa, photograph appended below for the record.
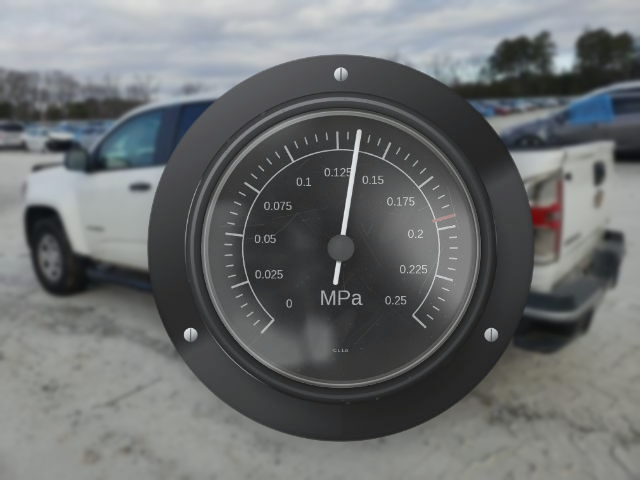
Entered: 0.135 MPa
